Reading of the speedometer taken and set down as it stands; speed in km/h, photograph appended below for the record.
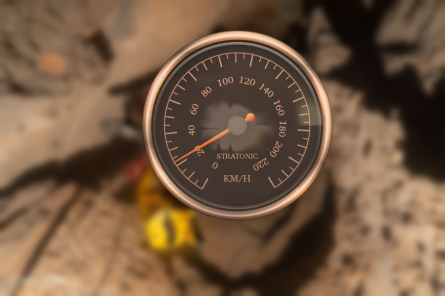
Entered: 22.5 km/h
